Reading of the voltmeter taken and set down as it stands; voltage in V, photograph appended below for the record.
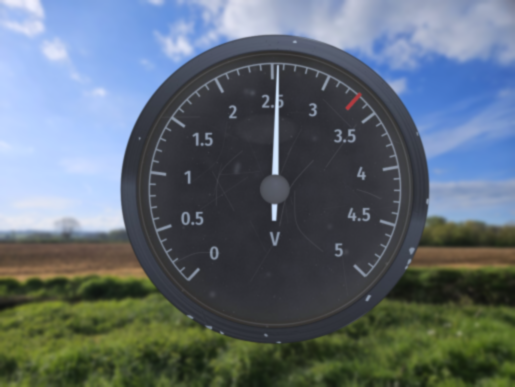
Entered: 2.55 V
